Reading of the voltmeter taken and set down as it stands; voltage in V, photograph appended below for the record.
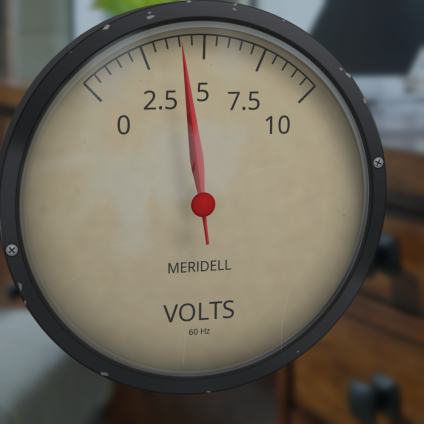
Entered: 4 V
